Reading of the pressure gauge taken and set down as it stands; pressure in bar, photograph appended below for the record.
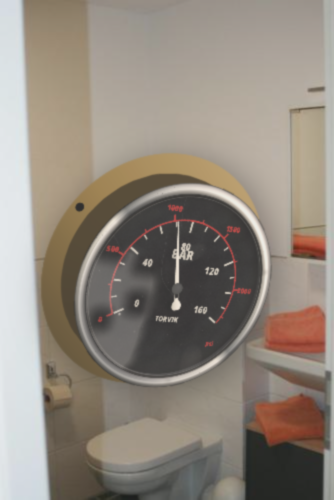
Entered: 70 bar
